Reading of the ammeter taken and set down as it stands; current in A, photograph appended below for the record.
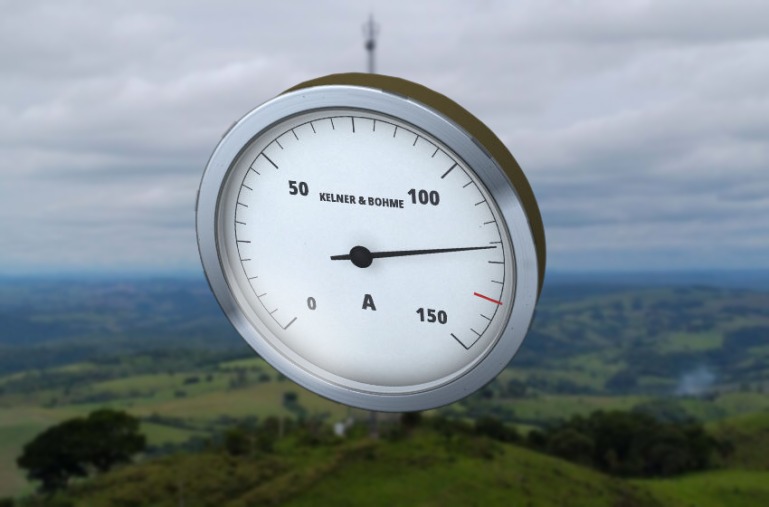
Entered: 120 A
